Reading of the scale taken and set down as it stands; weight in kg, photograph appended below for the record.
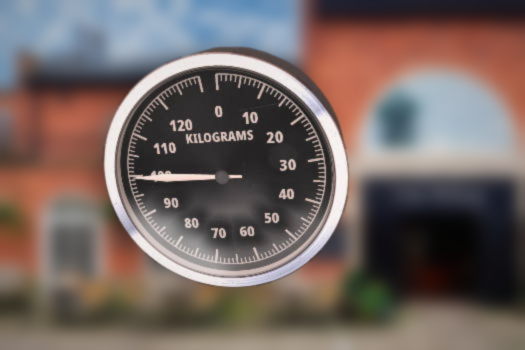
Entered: 100 kg
